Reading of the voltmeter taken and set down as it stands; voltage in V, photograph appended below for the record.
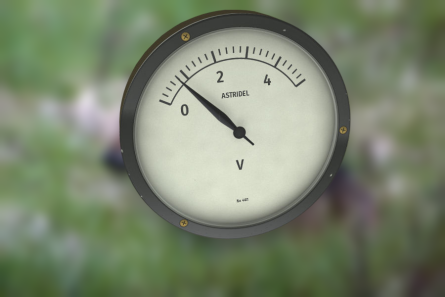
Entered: 0.8 V
